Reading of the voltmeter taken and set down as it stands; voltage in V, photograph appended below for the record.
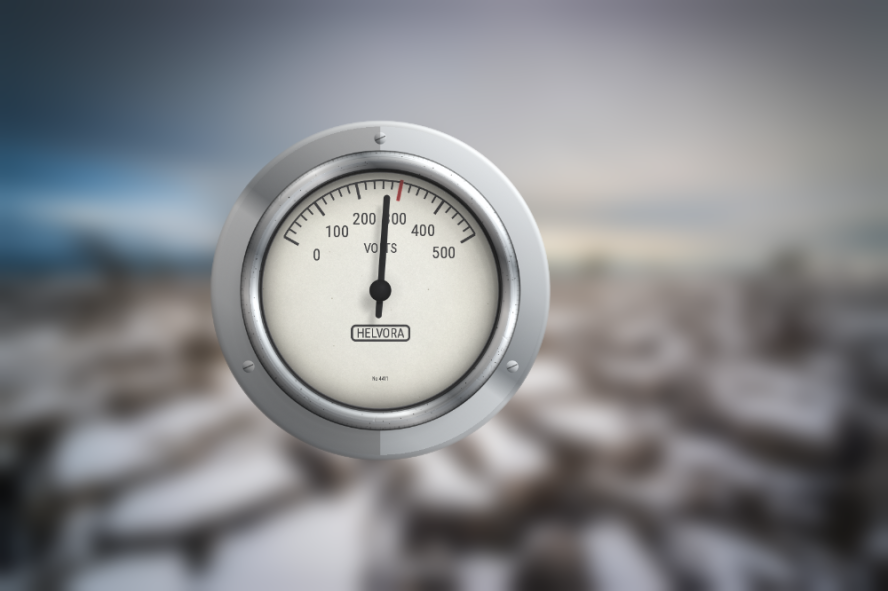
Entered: 270 V
